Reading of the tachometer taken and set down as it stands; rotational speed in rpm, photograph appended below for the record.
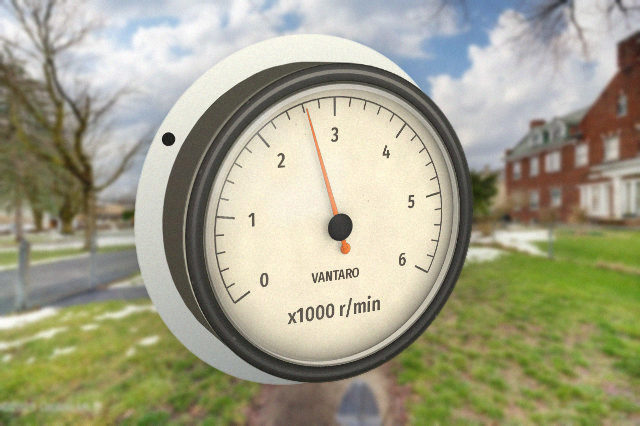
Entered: 2600 rpm
